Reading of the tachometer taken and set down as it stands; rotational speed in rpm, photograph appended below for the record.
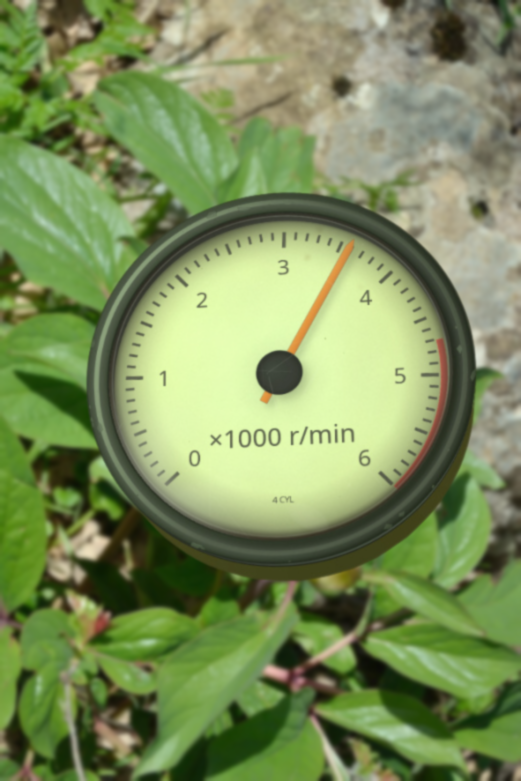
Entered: 3600 rpm
